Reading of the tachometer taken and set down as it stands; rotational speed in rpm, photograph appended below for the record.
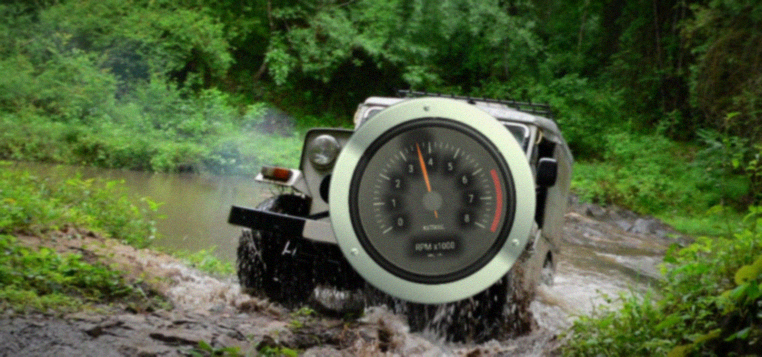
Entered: 3600 rpm
